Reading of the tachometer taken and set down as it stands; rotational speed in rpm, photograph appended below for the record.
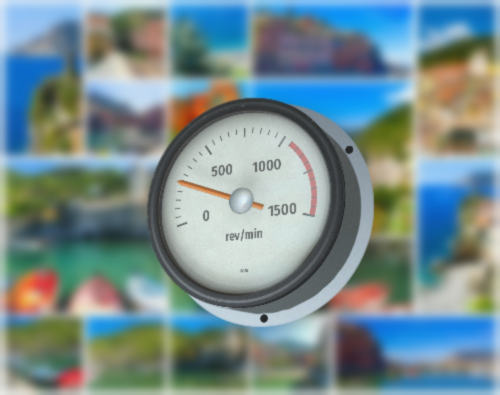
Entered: 250 rpm
